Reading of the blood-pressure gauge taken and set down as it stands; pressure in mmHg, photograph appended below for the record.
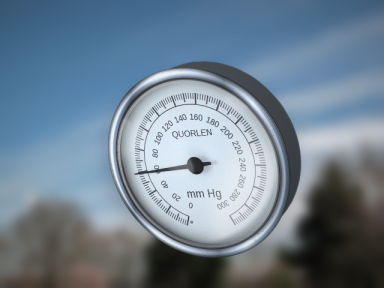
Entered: 60 mmHg
